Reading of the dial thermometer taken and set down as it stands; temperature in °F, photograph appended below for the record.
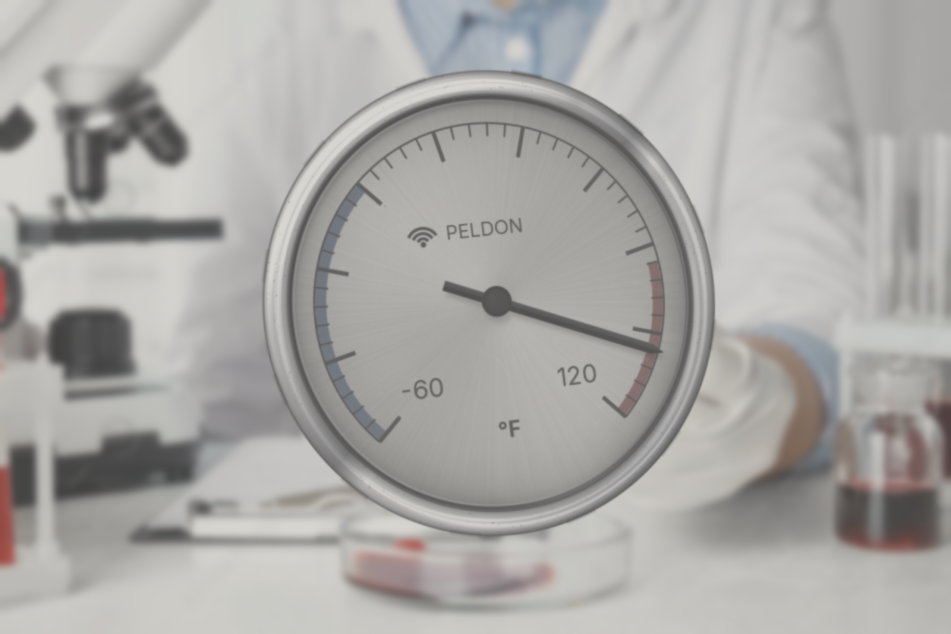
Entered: 104 °F
